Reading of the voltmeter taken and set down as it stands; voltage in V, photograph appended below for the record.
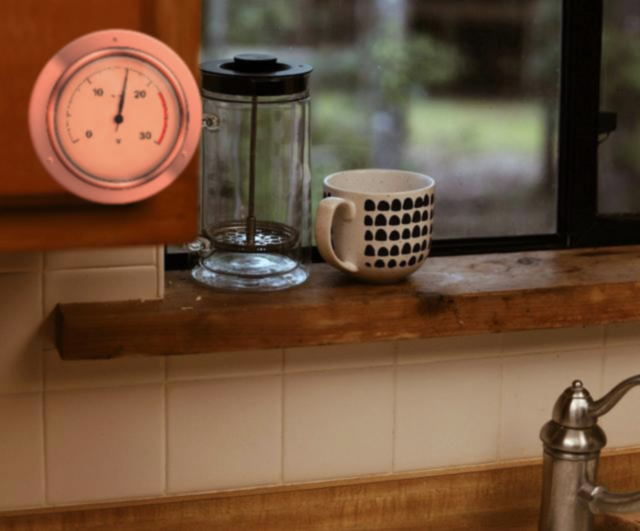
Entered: 16 V
